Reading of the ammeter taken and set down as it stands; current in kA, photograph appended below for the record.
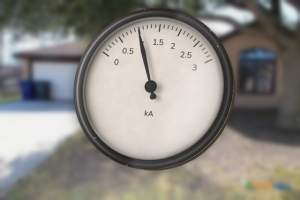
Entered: 1 kA
